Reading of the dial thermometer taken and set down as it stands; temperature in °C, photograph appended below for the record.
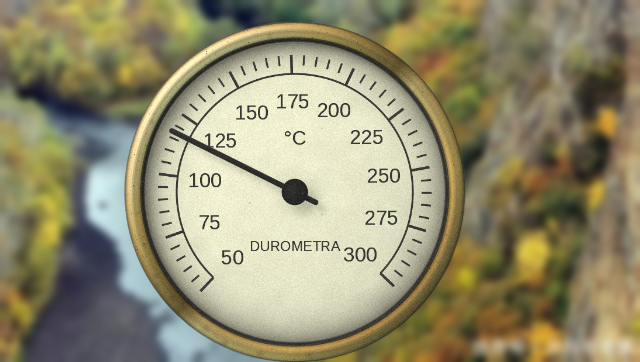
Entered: 117.5 °C
